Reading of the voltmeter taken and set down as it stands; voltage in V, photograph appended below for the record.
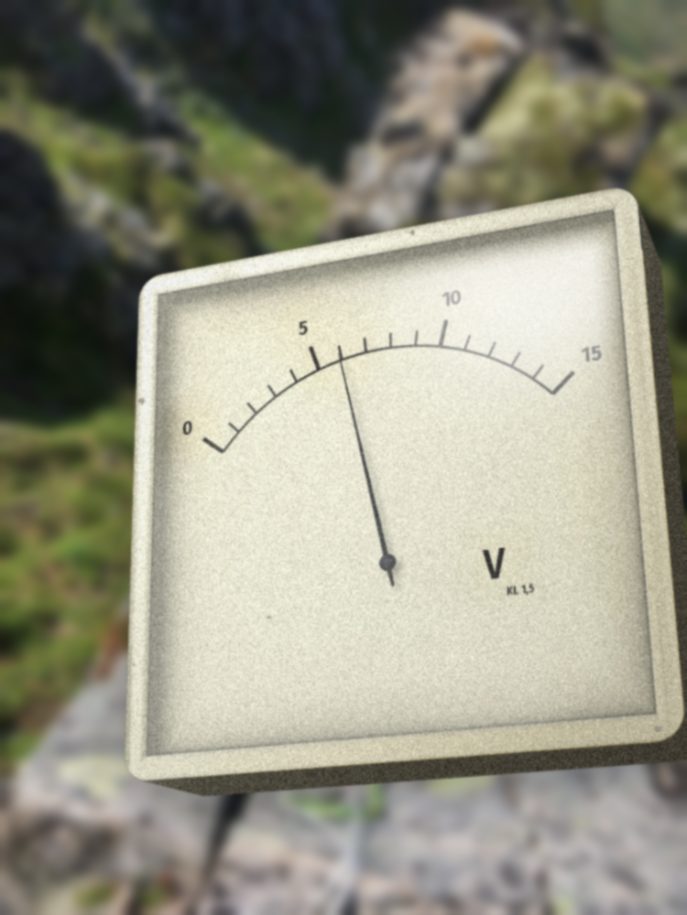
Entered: 6 V
